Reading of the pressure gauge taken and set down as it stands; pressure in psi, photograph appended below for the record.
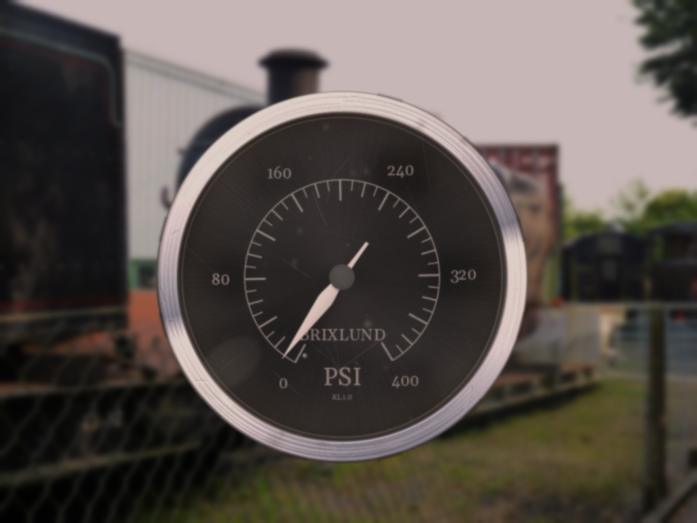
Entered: 10 psi
